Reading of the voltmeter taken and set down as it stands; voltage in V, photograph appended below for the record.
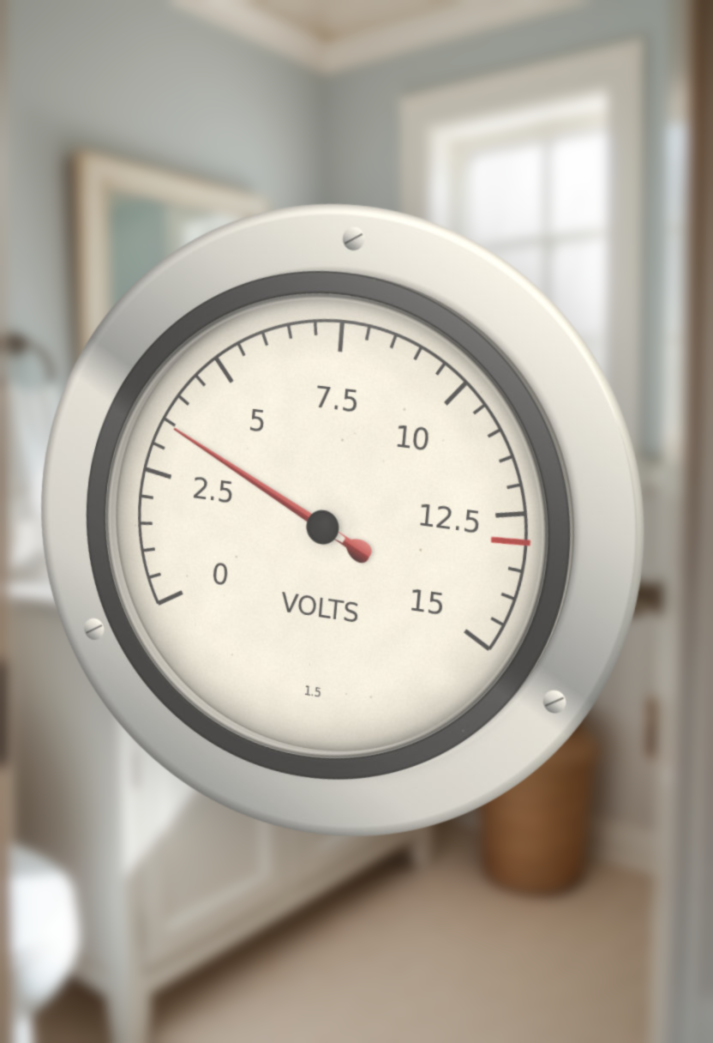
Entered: 3.5 V
